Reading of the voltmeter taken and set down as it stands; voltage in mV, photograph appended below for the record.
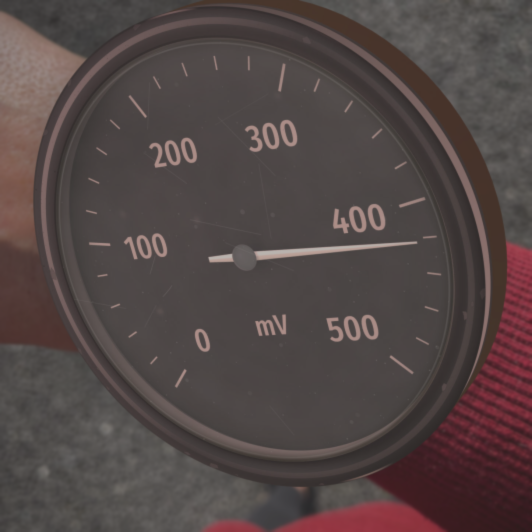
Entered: 420 mV
